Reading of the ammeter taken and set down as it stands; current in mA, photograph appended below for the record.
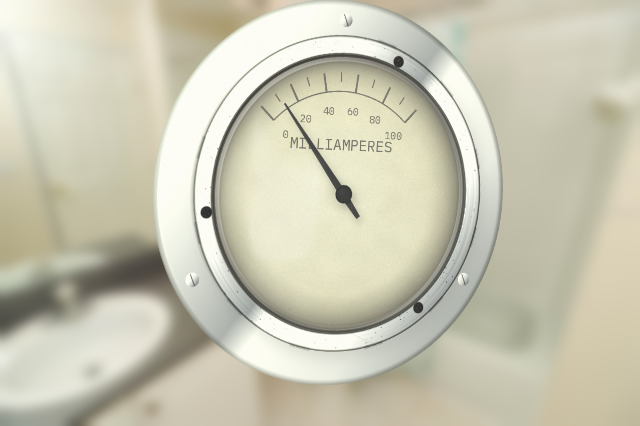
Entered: 10 mA
